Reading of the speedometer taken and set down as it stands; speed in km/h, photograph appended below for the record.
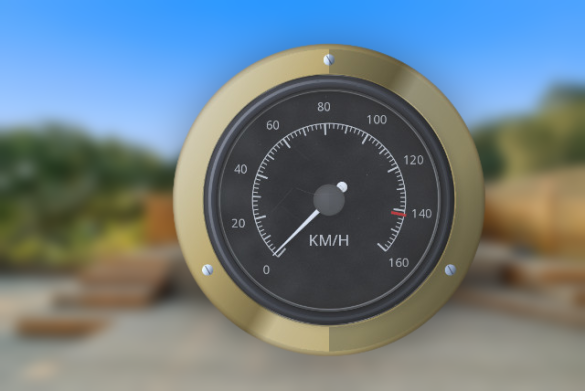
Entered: 2 km/h
